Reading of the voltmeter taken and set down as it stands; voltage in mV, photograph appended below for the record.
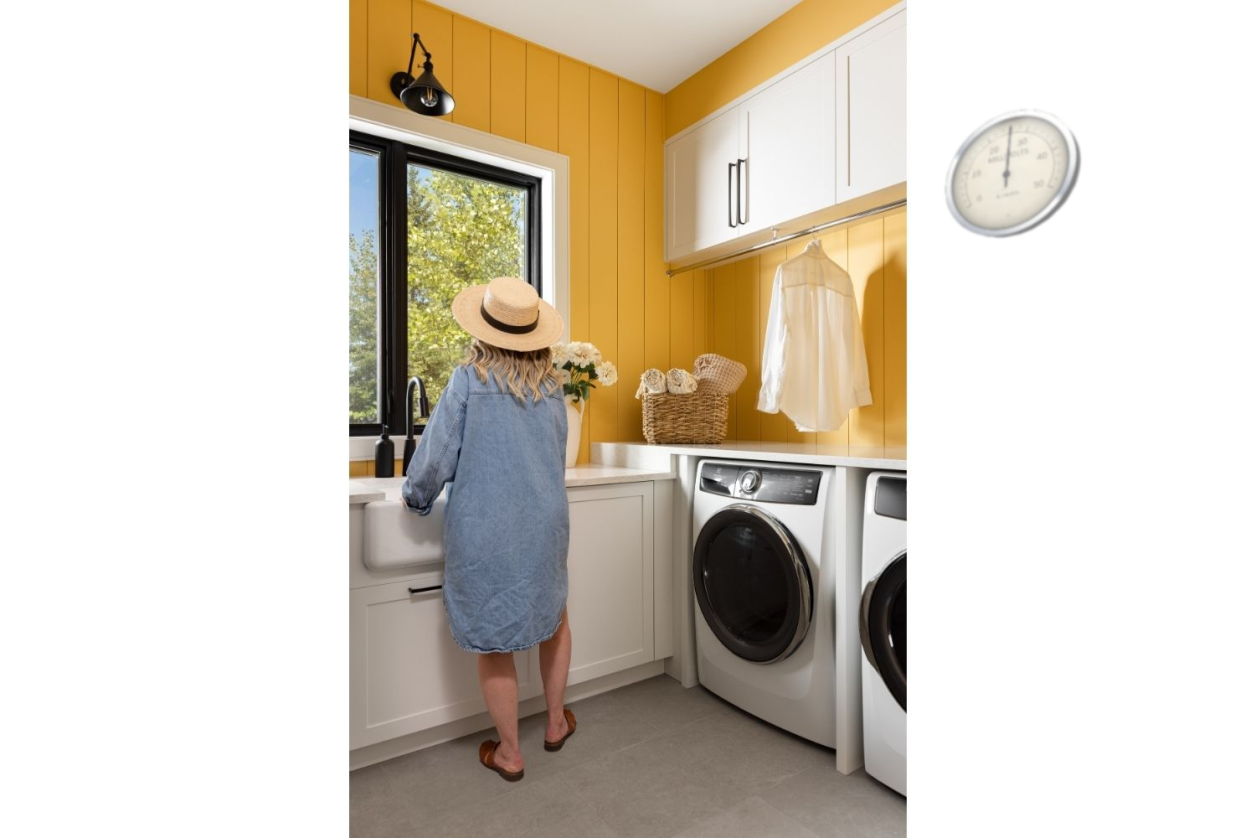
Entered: 26 mV
